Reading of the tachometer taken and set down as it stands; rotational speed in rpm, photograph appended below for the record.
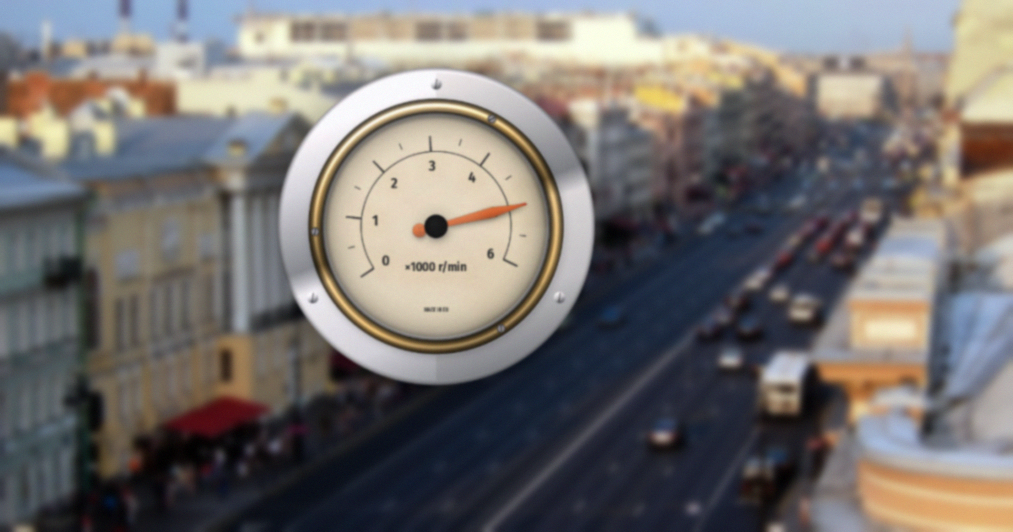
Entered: 5000 rpm
